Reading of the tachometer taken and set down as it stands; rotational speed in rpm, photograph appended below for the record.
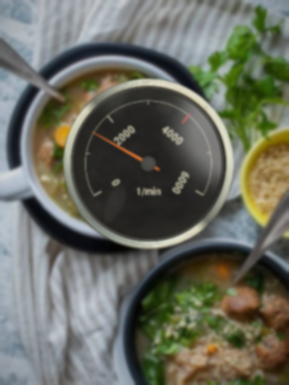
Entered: 1500 rpm
